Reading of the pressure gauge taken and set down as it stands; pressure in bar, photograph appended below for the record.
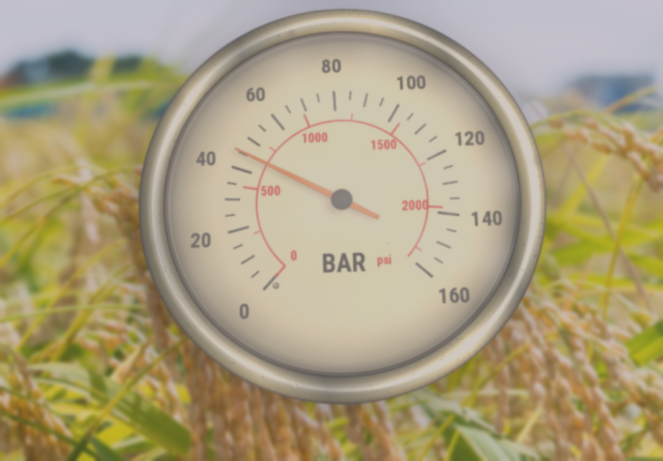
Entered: 45 bar
